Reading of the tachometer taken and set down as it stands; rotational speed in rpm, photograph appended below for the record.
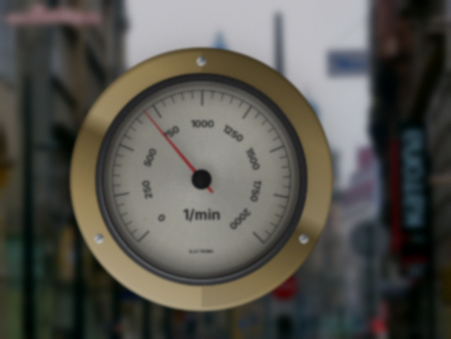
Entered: 700 rpm
